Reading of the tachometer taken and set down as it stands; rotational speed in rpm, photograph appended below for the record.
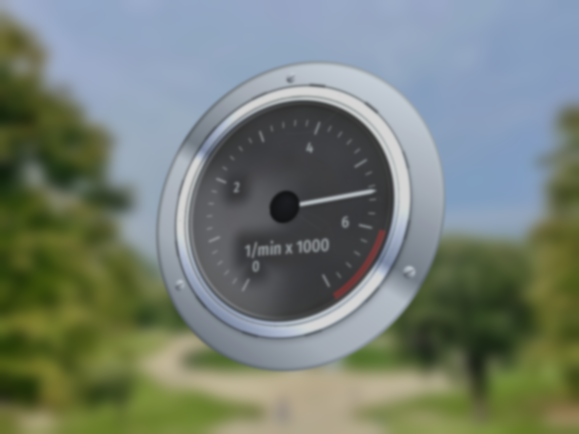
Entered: 5500 rpm
